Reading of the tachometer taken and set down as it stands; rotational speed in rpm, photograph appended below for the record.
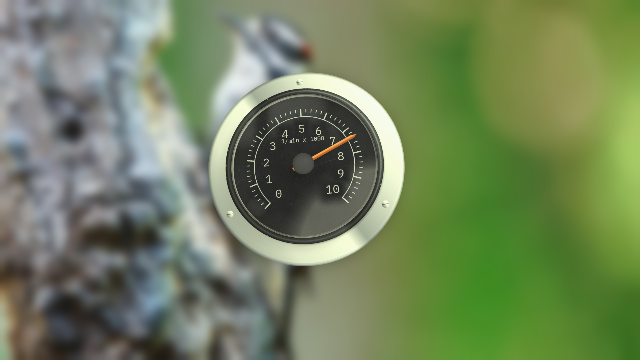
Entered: 7400 rpm
